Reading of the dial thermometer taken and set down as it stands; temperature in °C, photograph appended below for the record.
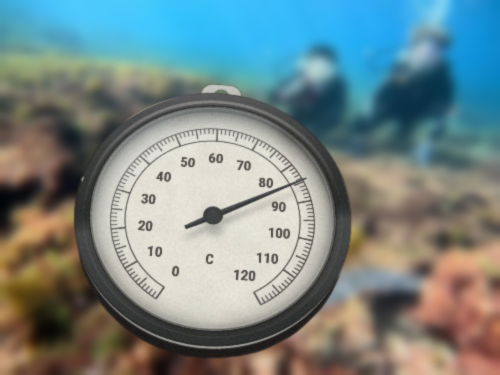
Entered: 85 °C
